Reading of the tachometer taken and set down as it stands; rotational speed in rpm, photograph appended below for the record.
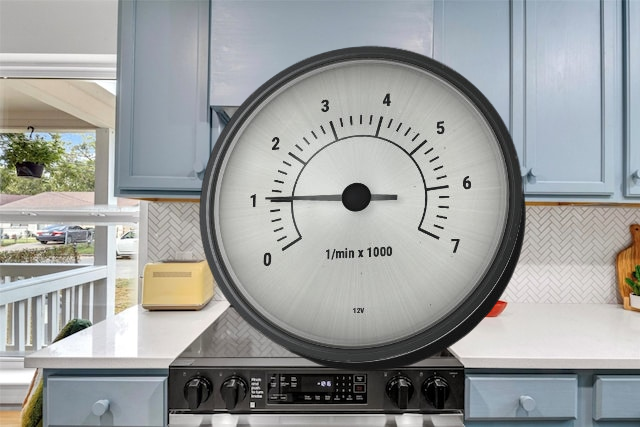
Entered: 1000 rpm
